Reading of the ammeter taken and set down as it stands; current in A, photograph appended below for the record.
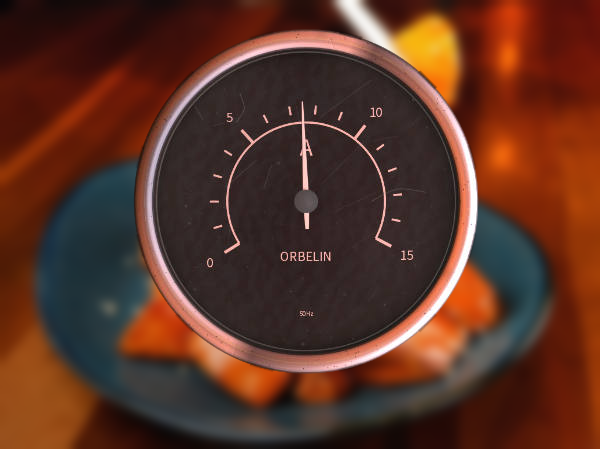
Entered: 7.5 A
